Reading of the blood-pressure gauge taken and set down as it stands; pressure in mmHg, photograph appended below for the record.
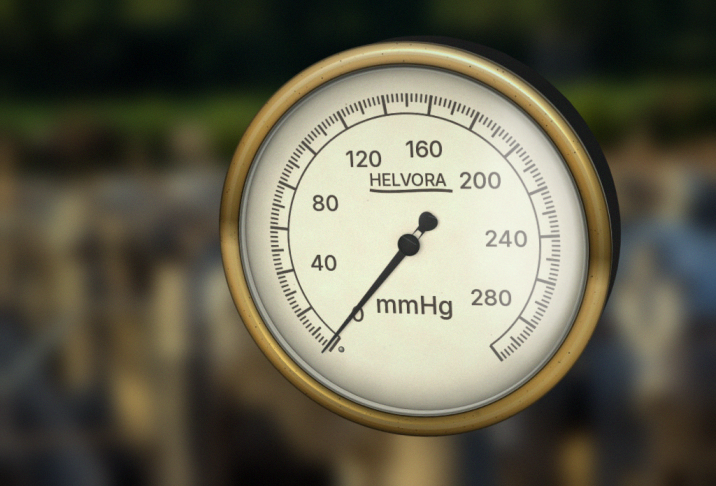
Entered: 2 mmHg
